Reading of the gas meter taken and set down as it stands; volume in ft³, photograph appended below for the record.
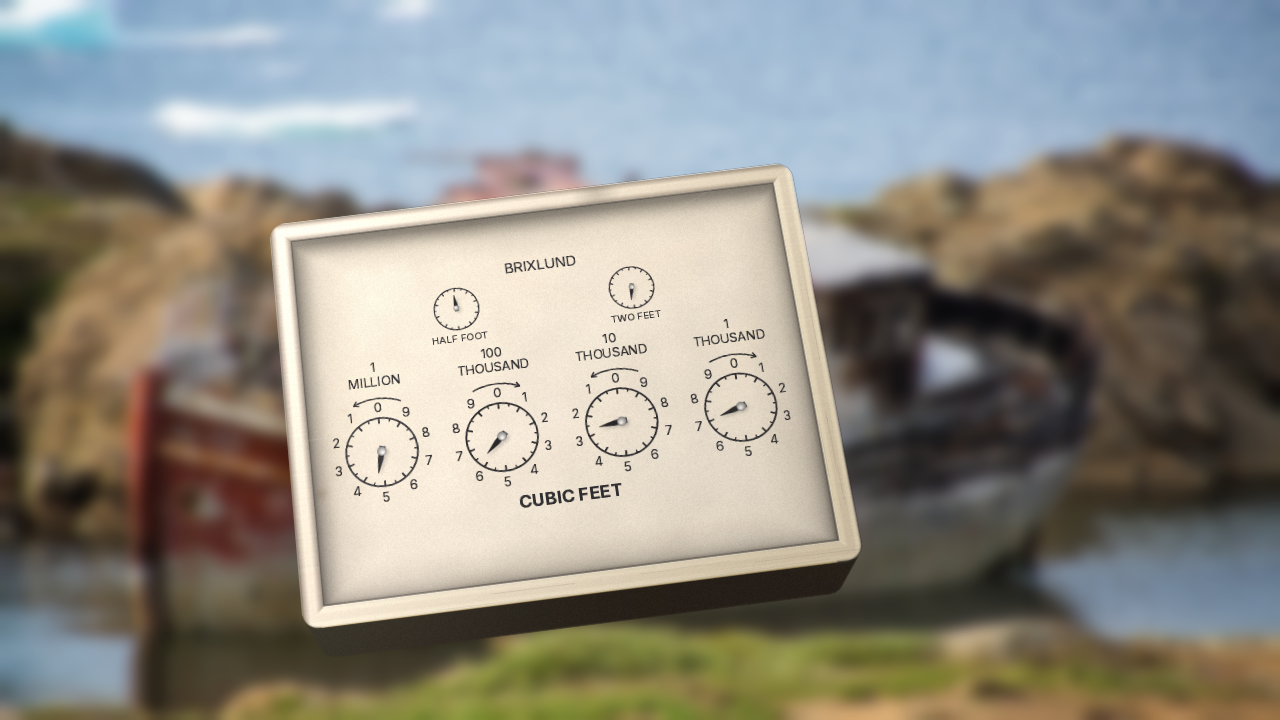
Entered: 462700 ft³
